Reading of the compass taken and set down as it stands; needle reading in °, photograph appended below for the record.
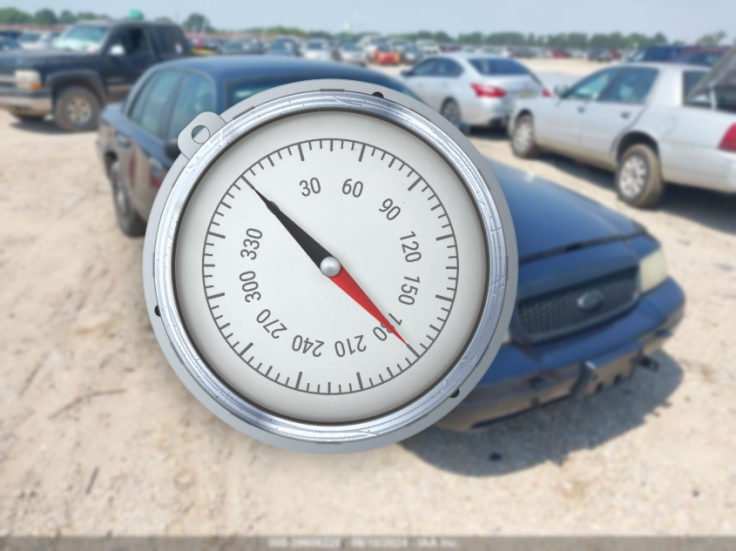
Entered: 180 °
